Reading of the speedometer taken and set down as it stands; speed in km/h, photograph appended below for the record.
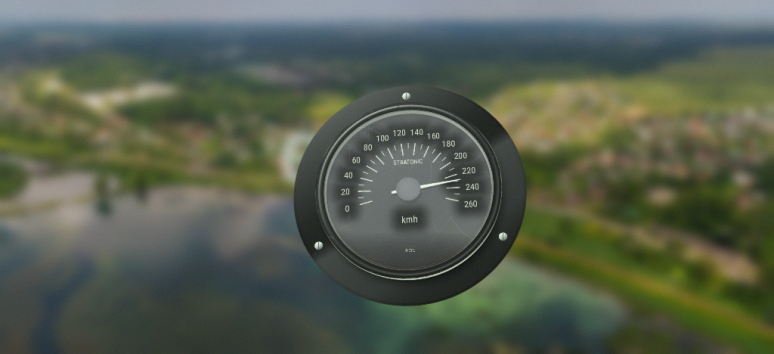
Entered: 230 km/h
